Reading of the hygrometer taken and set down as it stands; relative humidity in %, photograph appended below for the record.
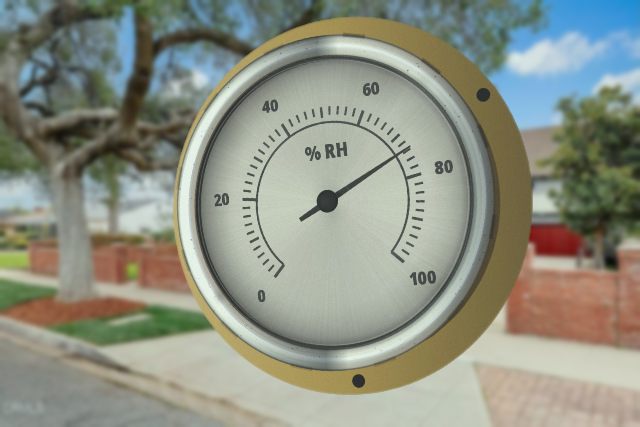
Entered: 74 %
